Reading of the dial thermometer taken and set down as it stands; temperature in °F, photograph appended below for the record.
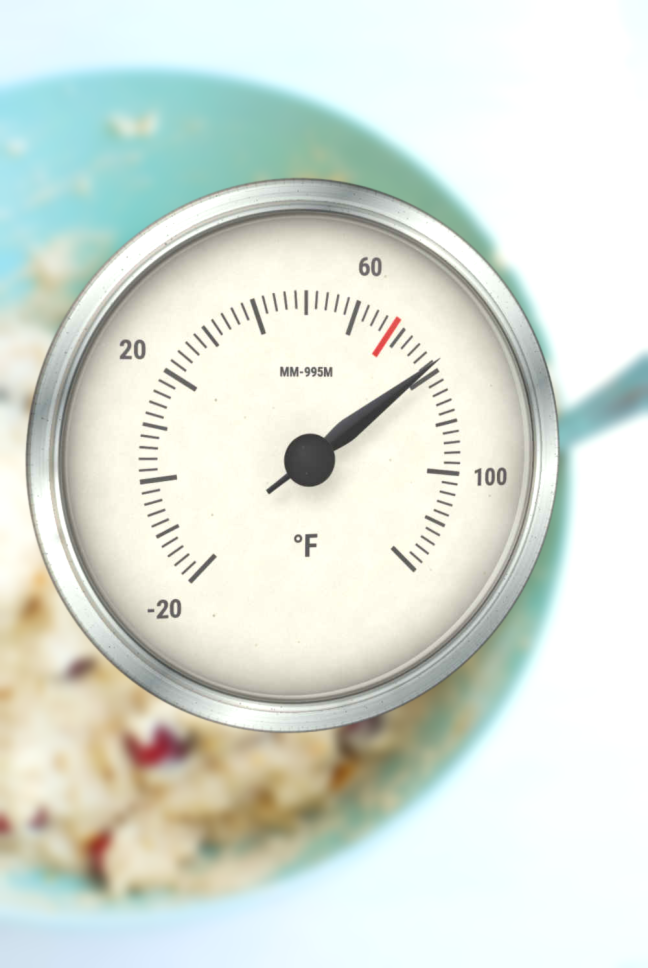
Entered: 78 °F
